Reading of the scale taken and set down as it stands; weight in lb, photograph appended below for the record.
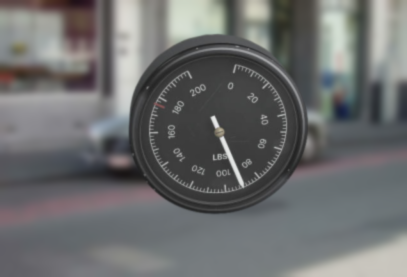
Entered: 90 lb
